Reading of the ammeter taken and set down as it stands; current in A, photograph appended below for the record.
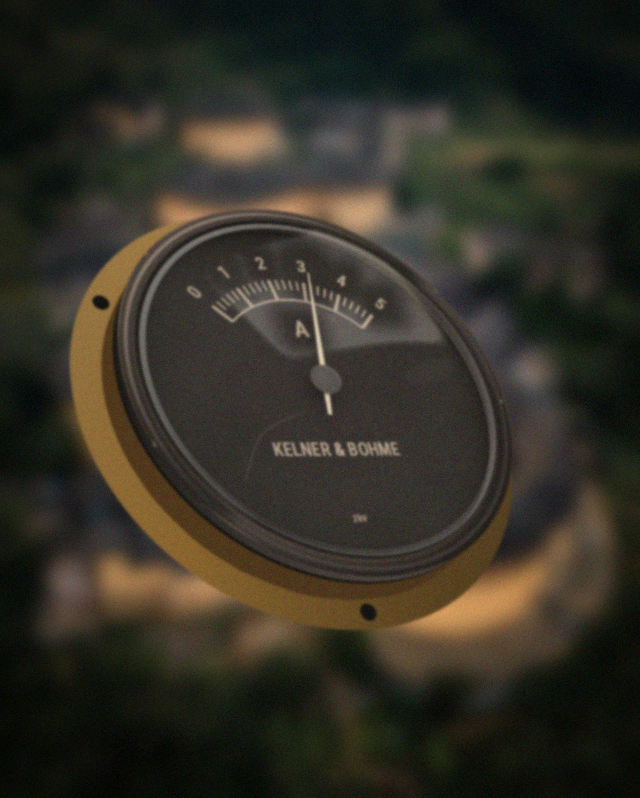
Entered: 3 A
